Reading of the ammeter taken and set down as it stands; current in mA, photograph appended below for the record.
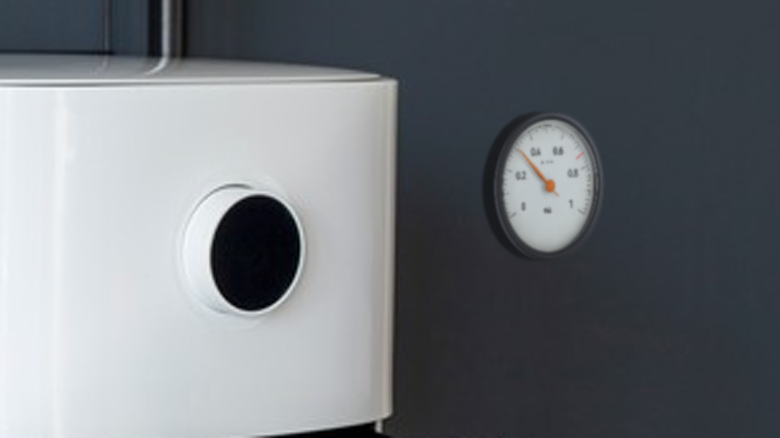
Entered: 0.3 mA
